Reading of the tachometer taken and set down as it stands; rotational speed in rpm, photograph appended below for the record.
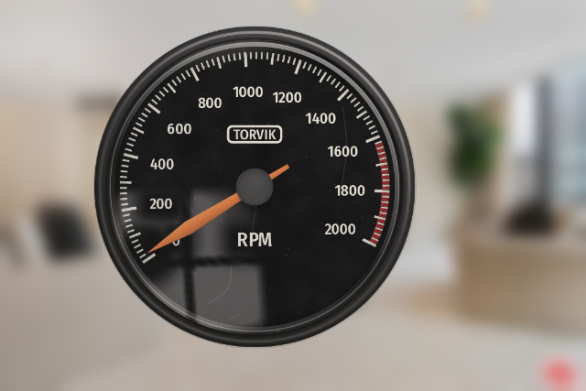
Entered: 20 rpm
